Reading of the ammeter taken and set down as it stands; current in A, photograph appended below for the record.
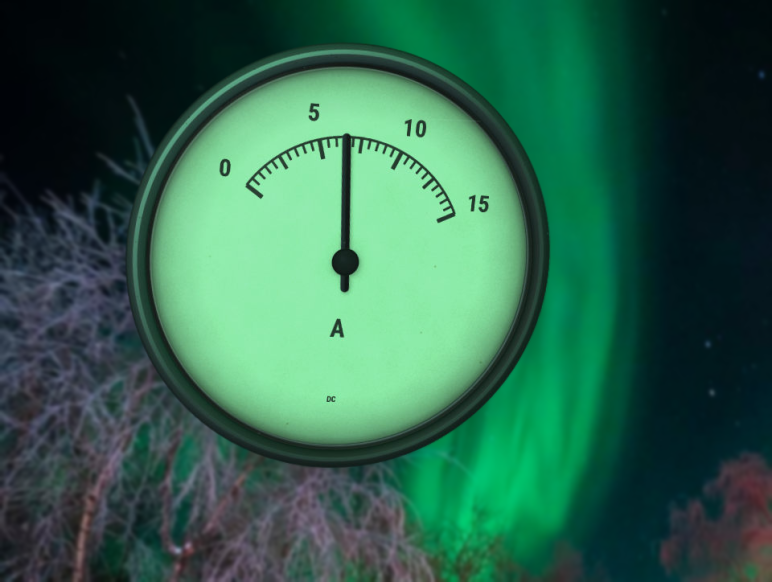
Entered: 6.5 A
